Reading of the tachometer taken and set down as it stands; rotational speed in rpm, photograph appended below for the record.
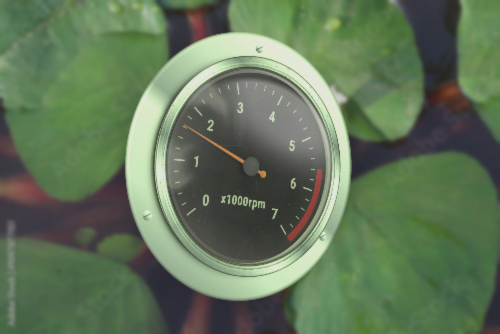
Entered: 1600 rpm
